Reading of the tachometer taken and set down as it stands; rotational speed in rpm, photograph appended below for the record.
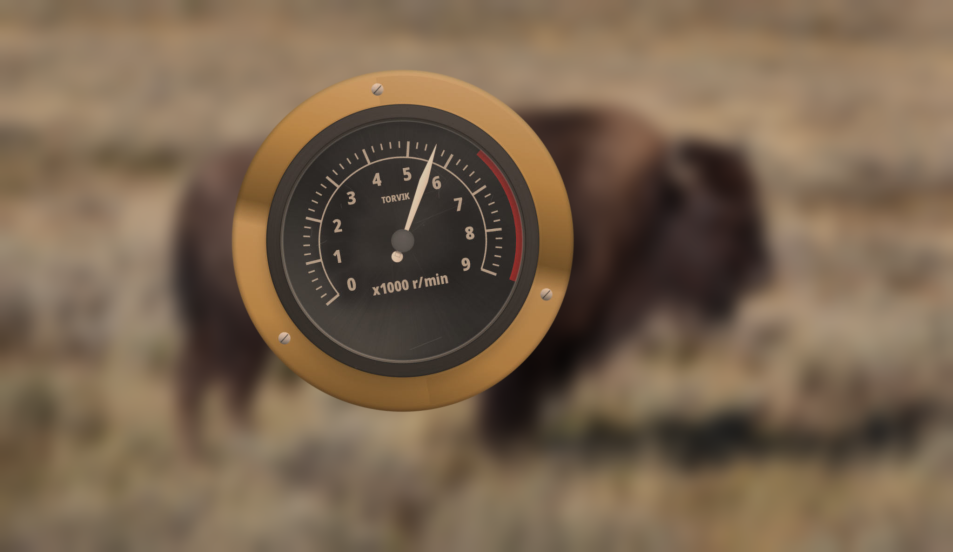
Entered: 5600 rpm
